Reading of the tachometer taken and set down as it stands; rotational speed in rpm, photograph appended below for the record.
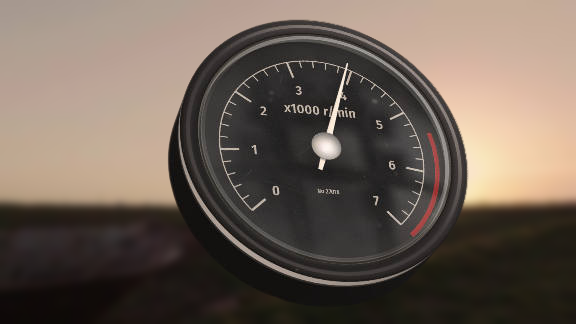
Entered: 3900 rpm
